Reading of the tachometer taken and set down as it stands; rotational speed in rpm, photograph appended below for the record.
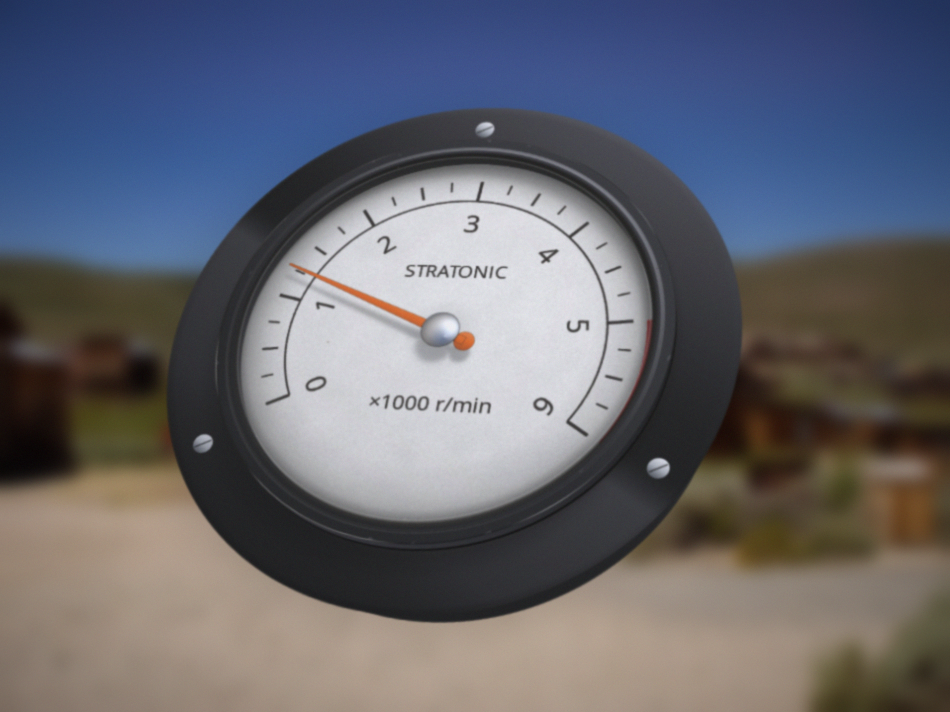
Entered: 1250 rpm
